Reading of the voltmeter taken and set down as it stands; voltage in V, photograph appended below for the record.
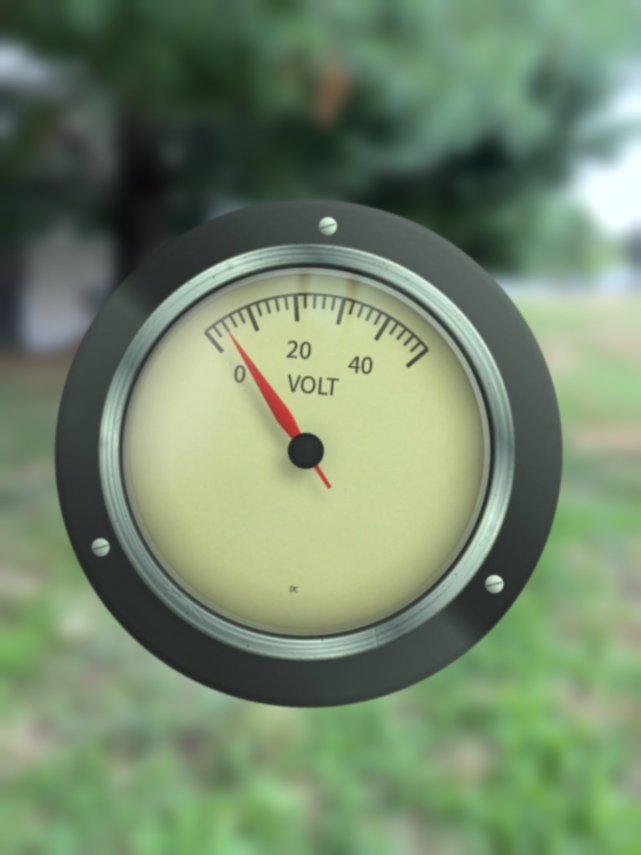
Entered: 4 V
